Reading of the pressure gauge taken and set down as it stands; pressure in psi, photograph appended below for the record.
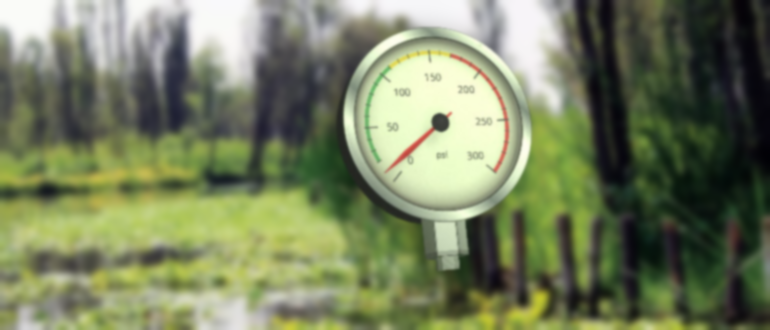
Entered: 10 psi
